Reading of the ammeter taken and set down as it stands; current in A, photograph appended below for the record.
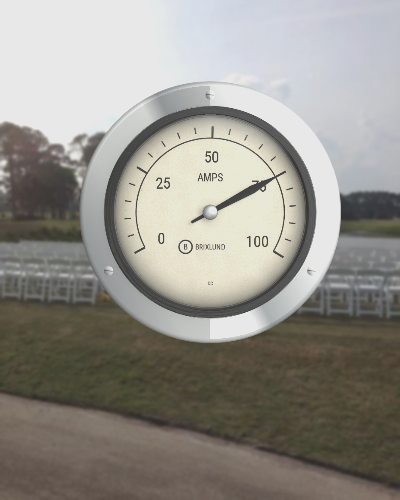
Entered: 75 A
